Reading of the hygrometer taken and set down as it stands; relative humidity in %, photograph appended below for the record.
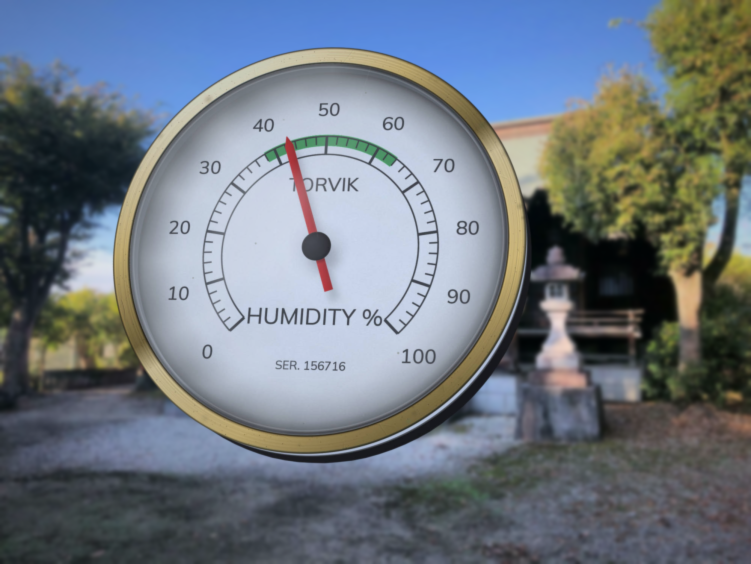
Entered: 43 %
